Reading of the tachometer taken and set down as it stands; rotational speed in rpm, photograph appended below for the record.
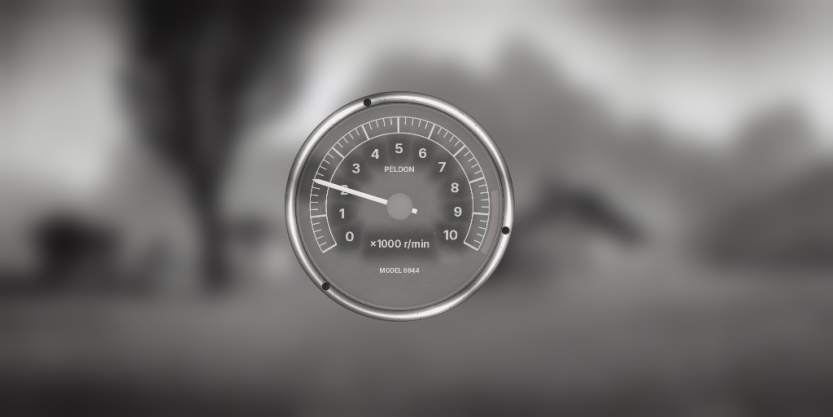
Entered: 2000 rpm
